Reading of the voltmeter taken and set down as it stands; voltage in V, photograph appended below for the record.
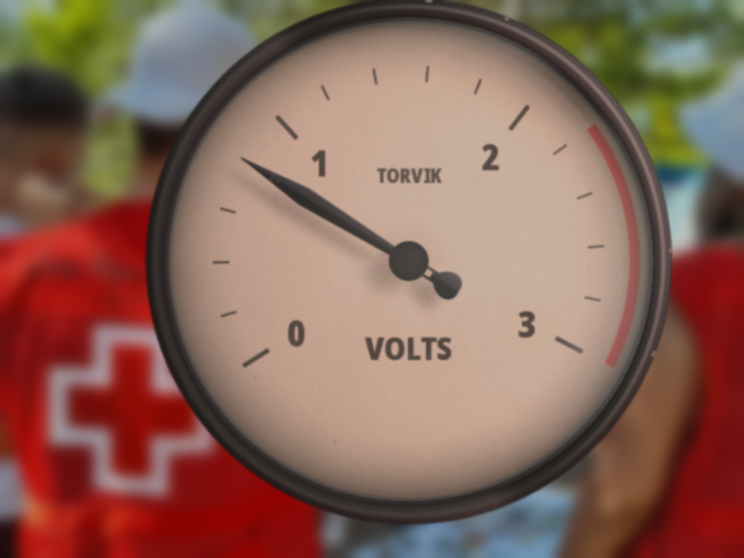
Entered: 0.8 V
